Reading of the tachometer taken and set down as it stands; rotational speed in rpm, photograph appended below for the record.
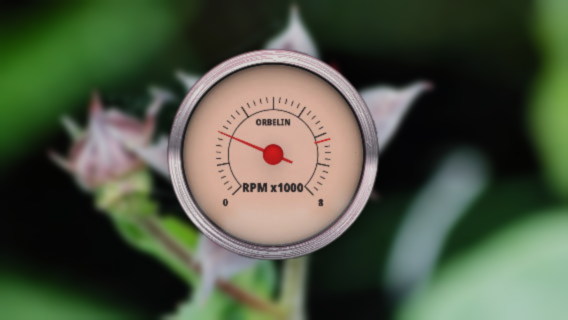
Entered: 2000 rpm
